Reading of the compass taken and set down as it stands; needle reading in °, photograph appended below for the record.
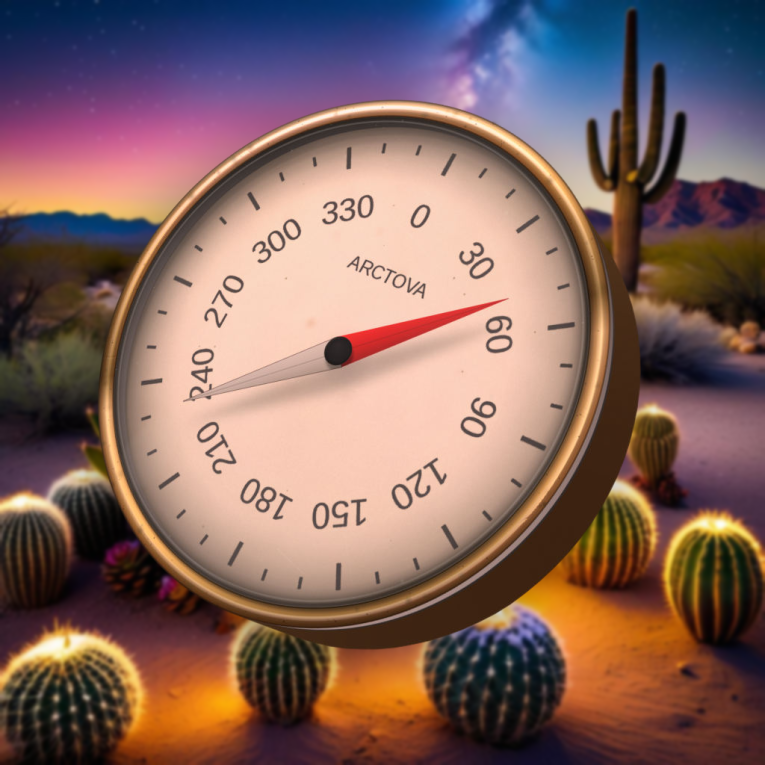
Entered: 50 °
